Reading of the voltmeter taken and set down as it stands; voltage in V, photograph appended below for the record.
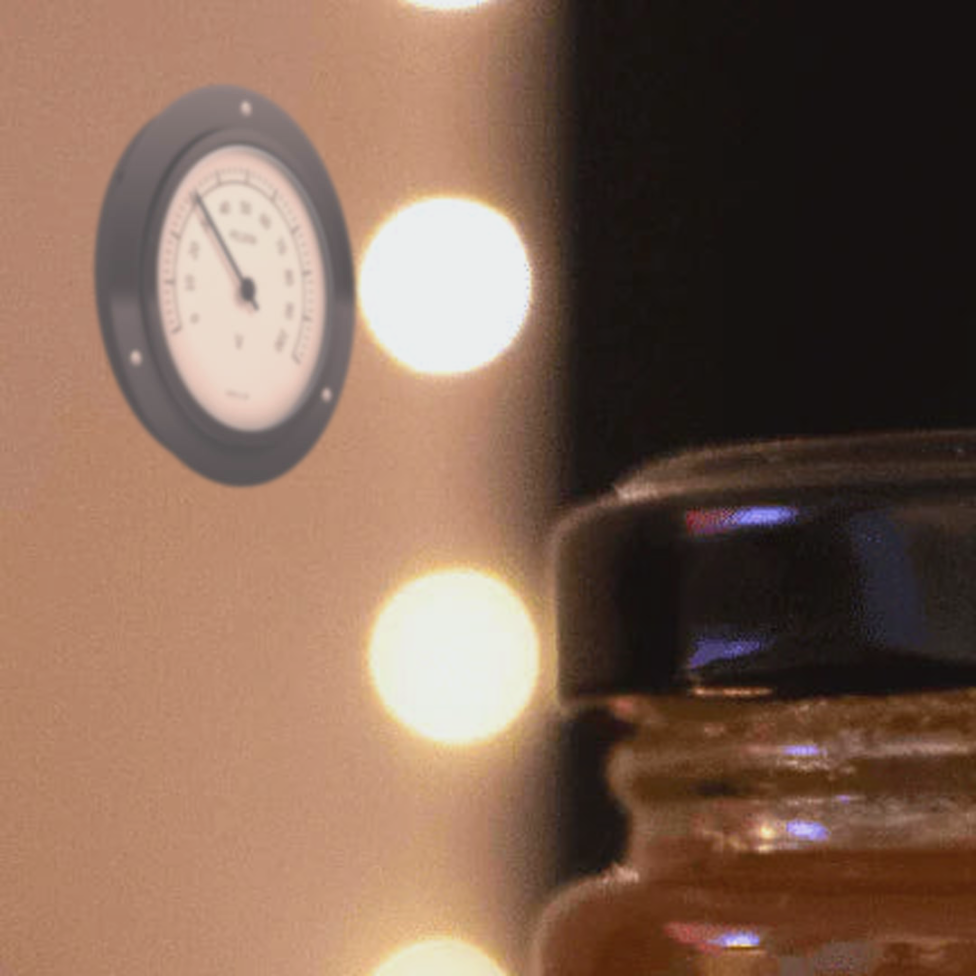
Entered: 30 V
